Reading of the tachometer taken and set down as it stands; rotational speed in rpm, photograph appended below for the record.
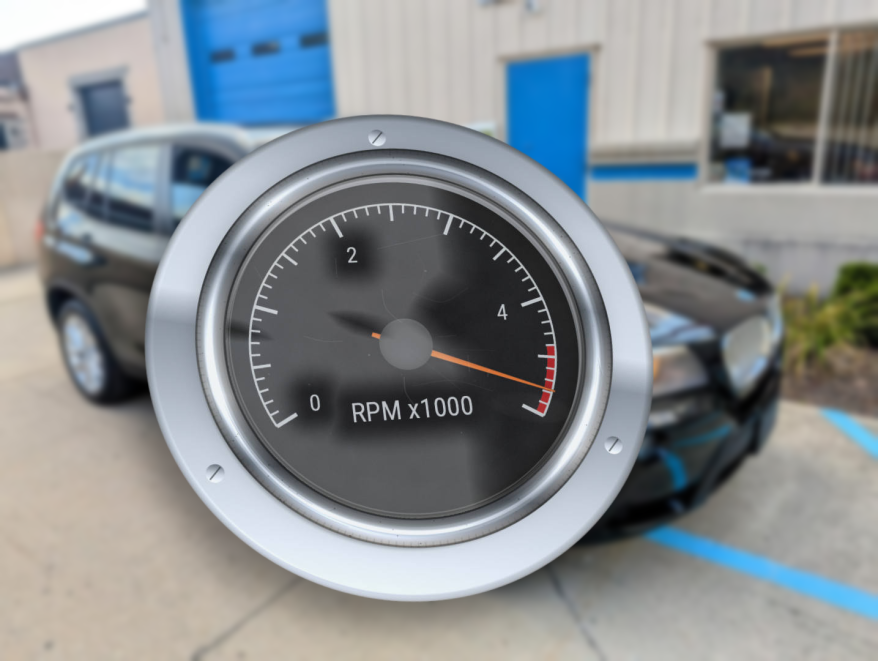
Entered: 4800 rpm
